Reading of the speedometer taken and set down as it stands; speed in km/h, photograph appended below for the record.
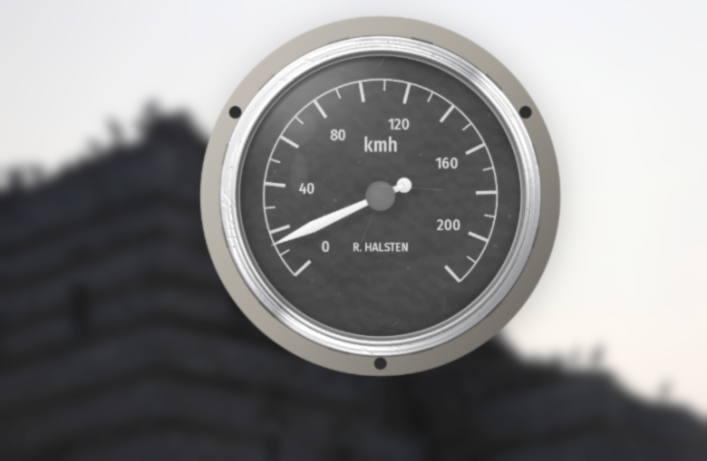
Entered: 15 km/h
